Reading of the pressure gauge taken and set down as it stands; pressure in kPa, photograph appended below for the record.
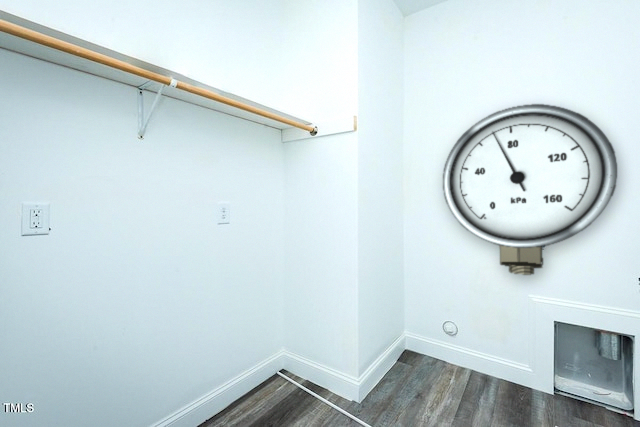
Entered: 70 kPa
